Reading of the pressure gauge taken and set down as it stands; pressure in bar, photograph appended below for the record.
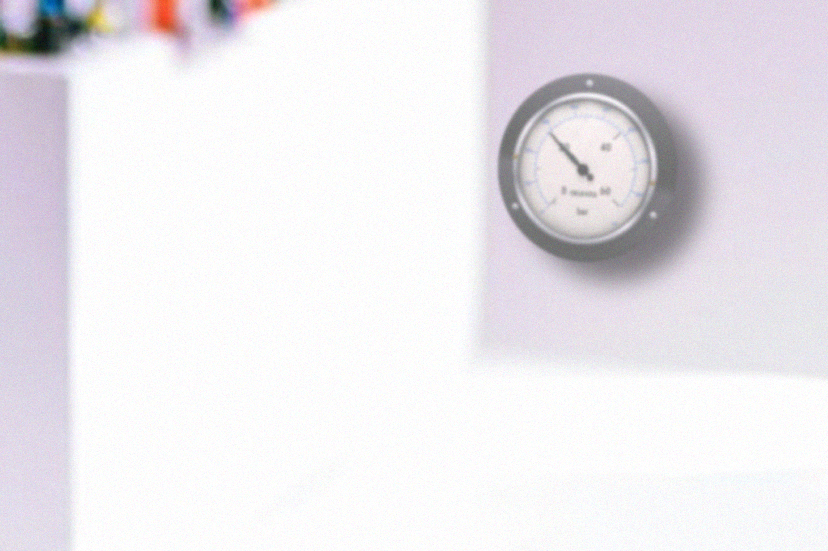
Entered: 20 bar
